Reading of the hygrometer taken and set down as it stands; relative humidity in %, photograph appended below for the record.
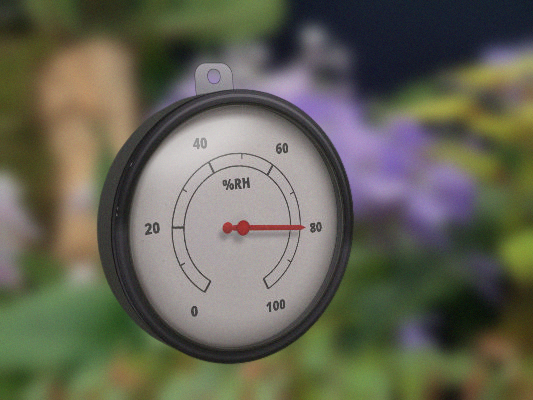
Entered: 80 %
